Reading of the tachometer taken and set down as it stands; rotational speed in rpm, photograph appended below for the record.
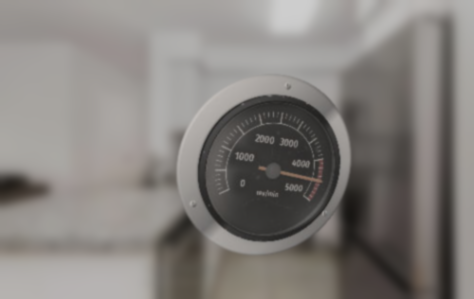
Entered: 4500 rpm
